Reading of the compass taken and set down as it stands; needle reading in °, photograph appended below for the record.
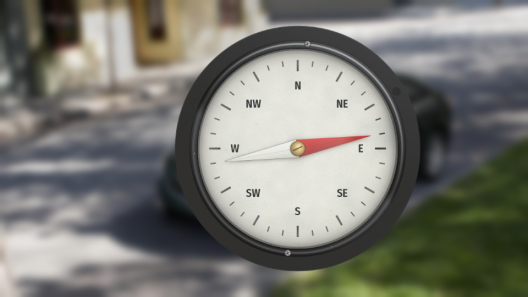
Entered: 80 °
